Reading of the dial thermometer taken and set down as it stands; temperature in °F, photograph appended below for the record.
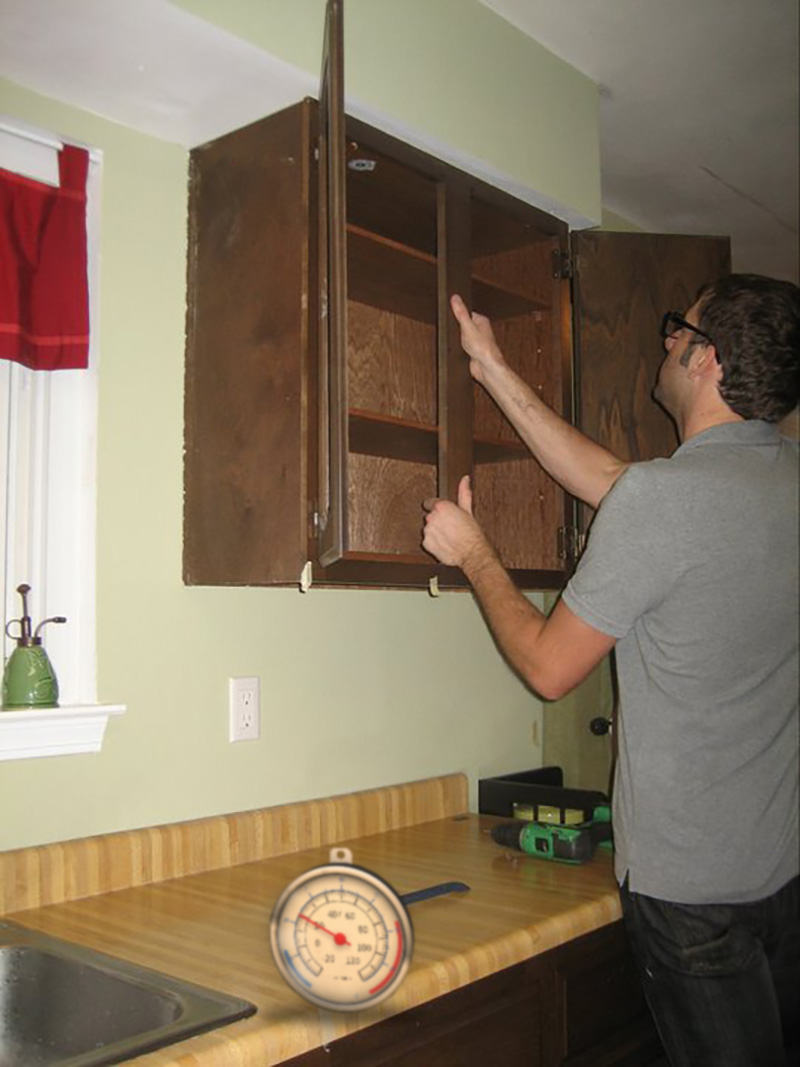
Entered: 20 °F
